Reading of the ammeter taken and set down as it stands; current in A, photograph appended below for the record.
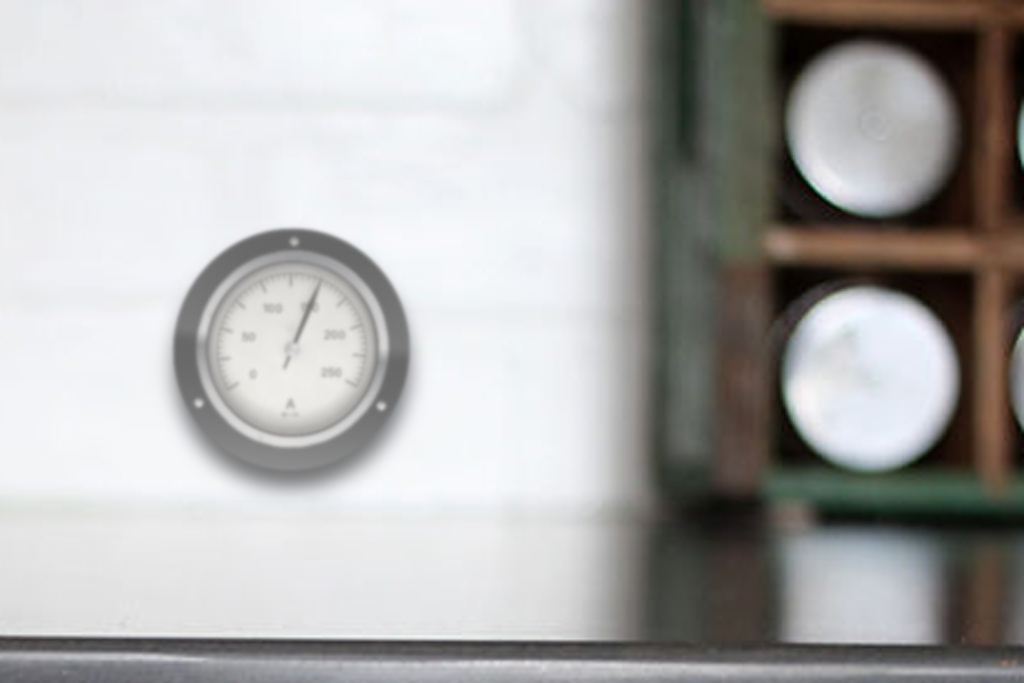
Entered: 150 A
